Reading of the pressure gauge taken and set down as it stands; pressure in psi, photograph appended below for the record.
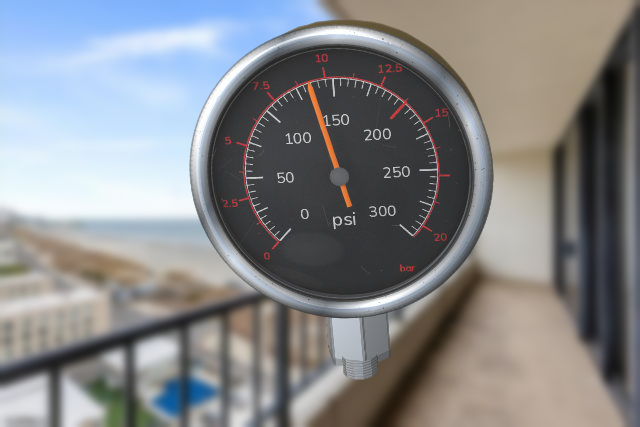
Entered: 135 psi
